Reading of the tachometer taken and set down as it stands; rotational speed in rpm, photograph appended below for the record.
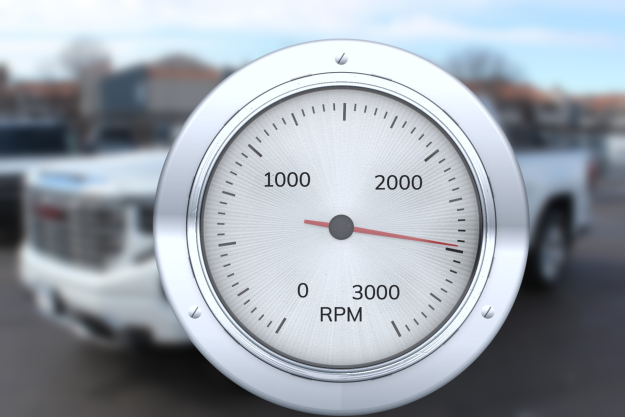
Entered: 2475 rpm
